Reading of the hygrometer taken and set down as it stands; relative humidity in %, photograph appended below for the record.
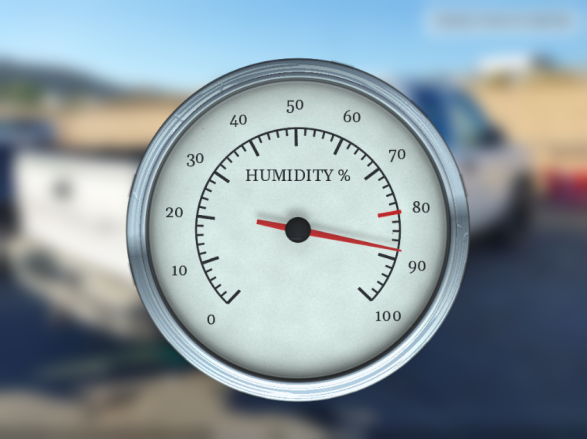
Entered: 88 %
